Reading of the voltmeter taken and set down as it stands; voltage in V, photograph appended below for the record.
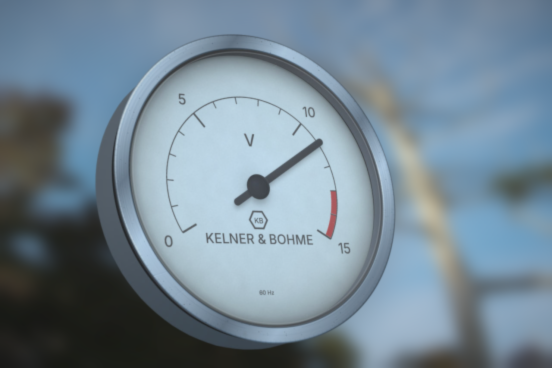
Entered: 11 V
